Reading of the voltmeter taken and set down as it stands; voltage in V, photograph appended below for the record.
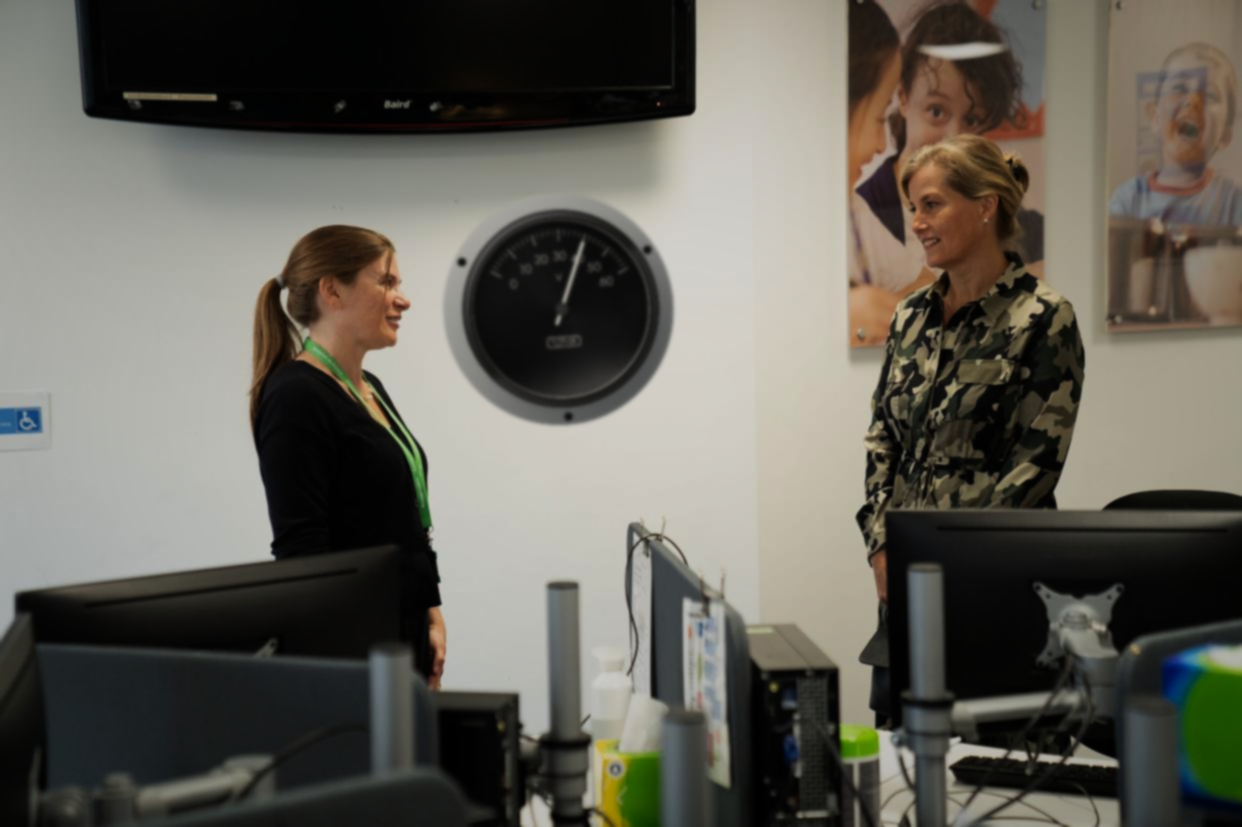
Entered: 40 V
